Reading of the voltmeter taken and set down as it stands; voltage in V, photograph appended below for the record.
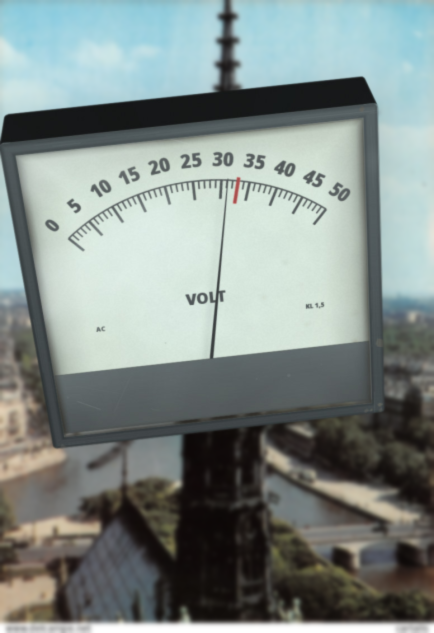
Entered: 31 V
